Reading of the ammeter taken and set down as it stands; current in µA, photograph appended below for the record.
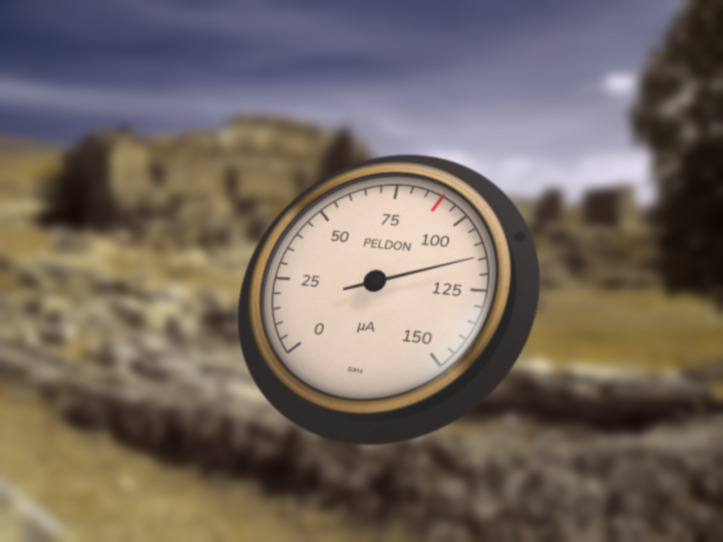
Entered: 115 µA
